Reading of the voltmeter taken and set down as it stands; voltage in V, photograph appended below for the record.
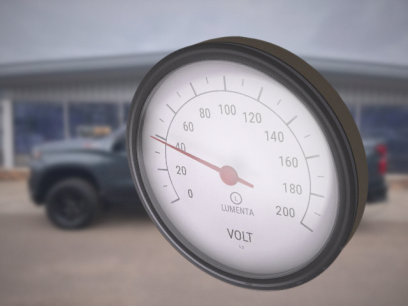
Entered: 40 V
